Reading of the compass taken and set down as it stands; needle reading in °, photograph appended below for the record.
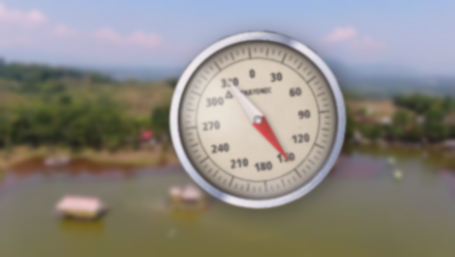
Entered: 150 °
